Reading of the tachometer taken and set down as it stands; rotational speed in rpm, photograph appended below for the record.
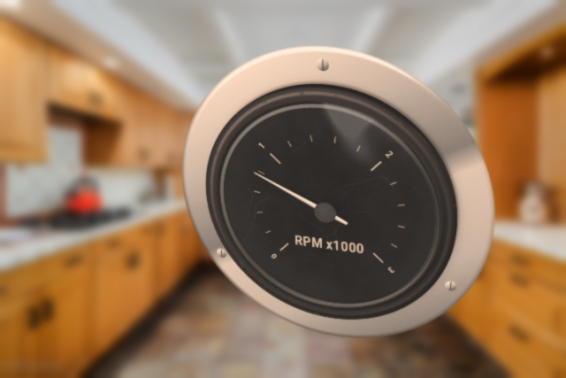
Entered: 800 rpm
